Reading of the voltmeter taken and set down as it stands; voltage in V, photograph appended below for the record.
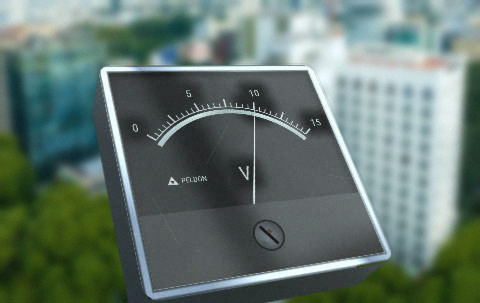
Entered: 10 V
